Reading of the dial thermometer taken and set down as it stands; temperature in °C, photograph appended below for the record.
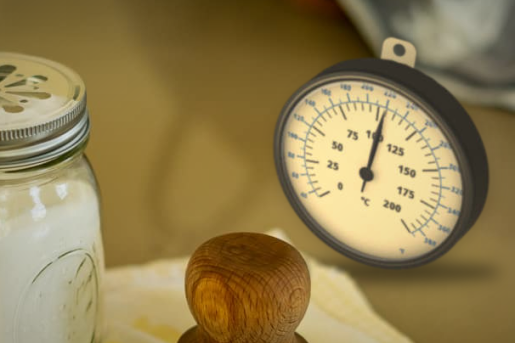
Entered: 105 °C
